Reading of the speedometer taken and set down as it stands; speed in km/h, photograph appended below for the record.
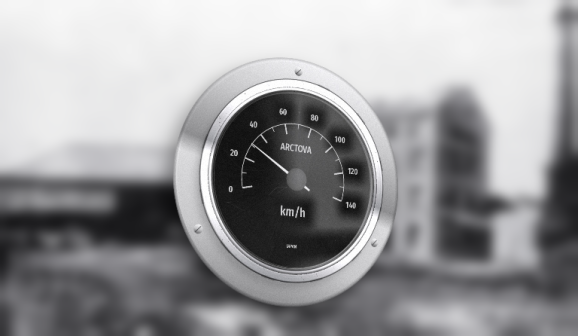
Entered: 30 km/h
